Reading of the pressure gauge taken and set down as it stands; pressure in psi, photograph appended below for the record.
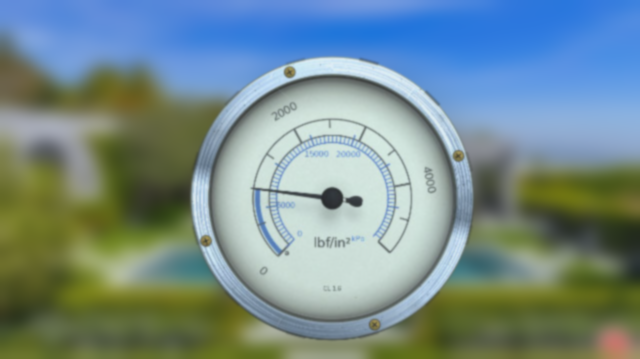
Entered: 1000 psi
